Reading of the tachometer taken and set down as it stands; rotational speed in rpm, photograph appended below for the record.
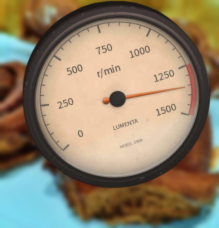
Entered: 1350 rpm
